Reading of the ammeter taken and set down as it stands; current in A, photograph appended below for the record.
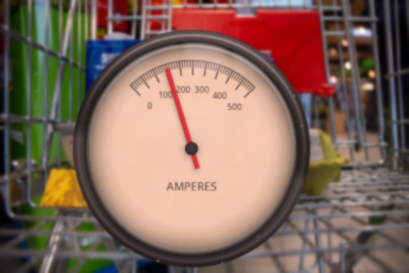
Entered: 150 A
